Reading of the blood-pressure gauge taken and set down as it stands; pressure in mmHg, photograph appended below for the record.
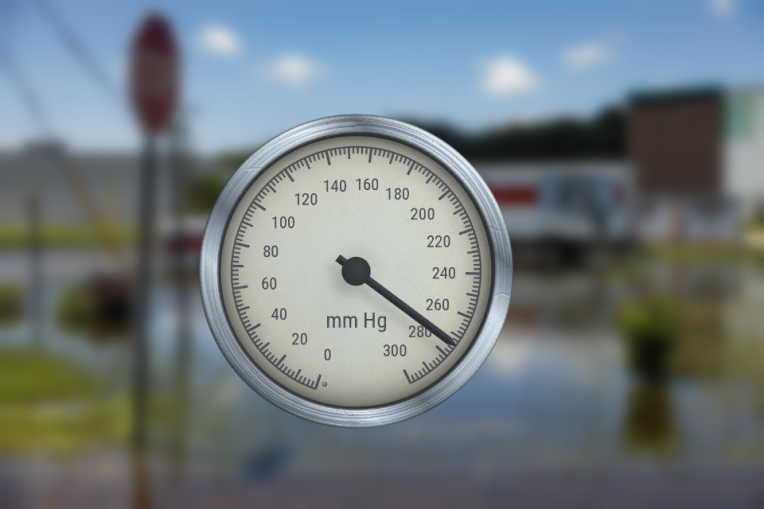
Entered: 274 mmHg
